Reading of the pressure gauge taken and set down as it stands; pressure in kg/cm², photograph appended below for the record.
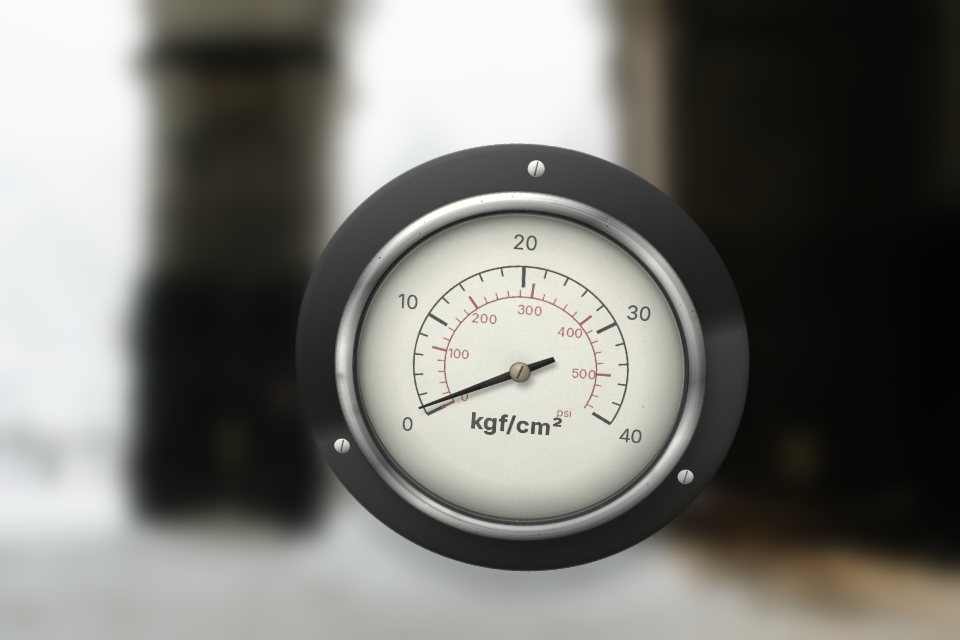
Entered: 1 kg/cm²
